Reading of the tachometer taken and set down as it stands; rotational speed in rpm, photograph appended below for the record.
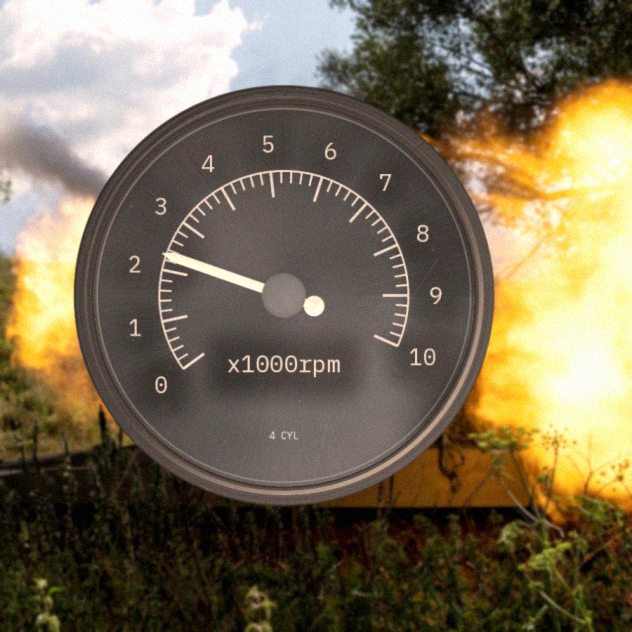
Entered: 2300 rpm
